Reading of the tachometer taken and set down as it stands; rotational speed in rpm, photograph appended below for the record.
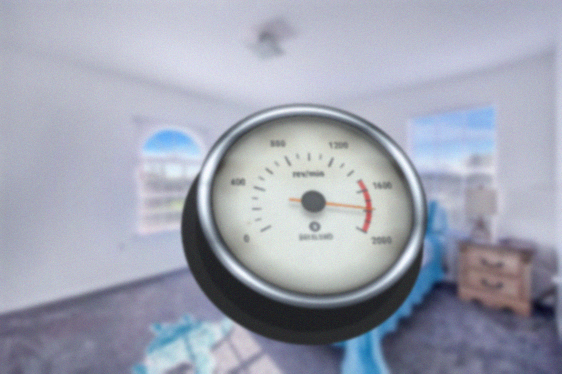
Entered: 1800 rpm
